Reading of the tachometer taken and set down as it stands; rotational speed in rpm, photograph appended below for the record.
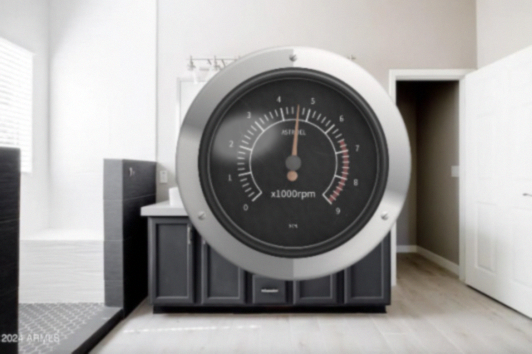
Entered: 4600 rpm
